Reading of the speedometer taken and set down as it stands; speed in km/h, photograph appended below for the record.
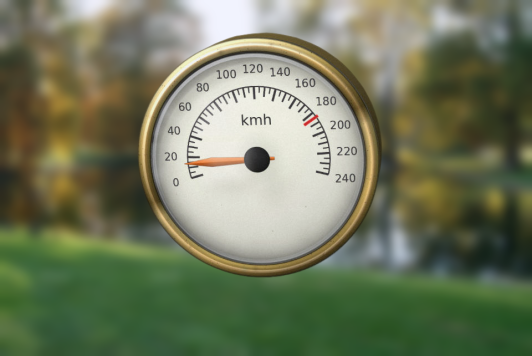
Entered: 15 km/h
